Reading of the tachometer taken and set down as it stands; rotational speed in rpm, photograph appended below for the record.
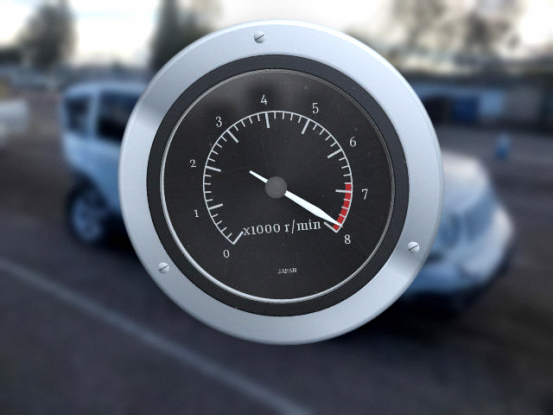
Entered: 7800 rpm
